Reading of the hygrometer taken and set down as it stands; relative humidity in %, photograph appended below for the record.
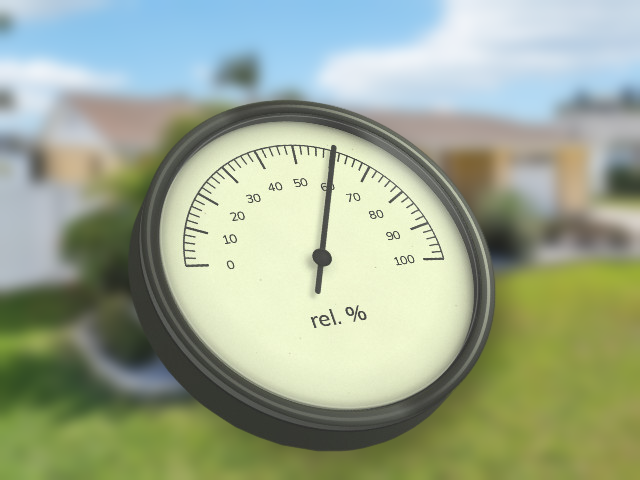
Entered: 60 %
